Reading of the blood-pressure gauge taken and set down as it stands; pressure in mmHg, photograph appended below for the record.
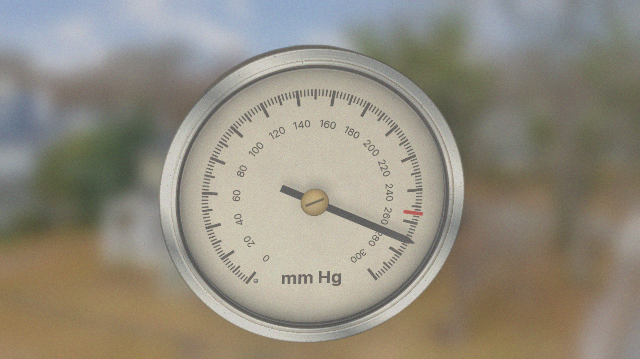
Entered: 270 mmHg
